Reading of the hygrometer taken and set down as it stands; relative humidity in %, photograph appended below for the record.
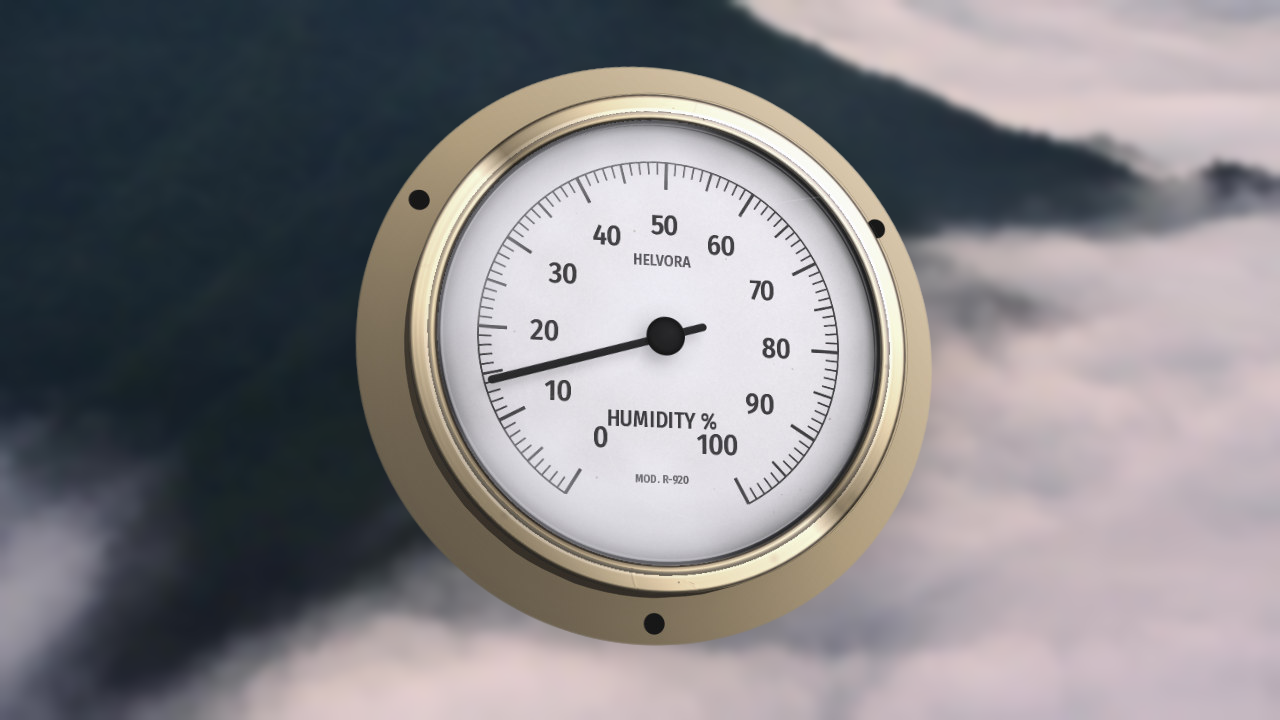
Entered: 14 %
